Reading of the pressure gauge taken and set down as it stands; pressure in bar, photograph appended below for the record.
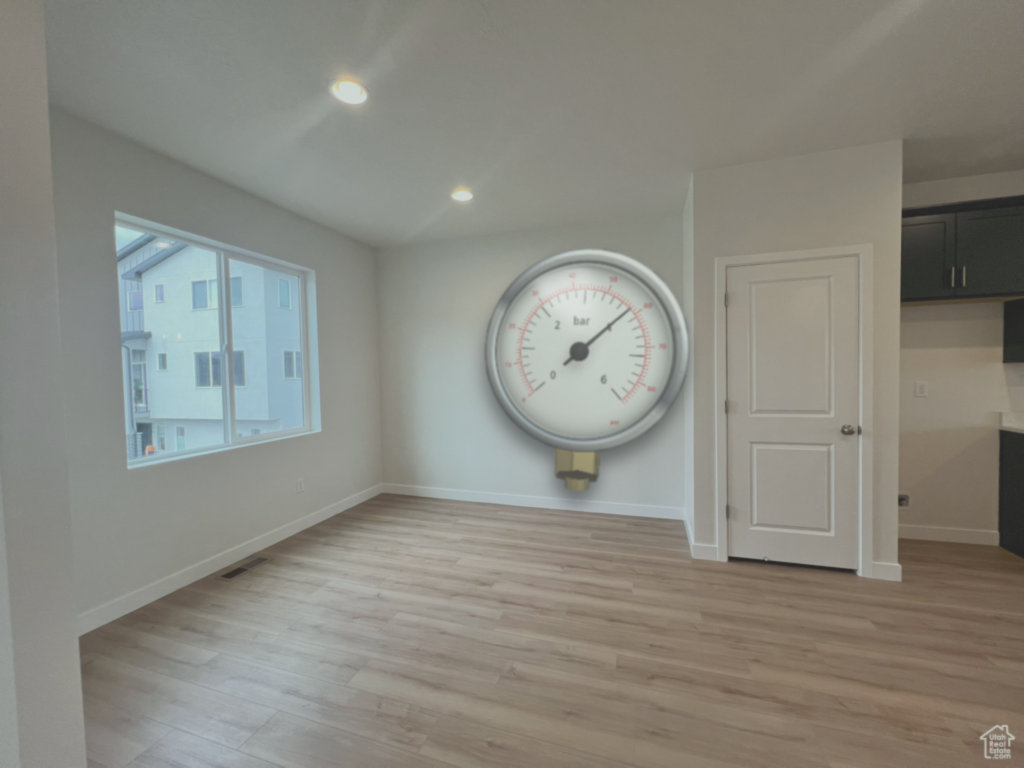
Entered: 4 bar
